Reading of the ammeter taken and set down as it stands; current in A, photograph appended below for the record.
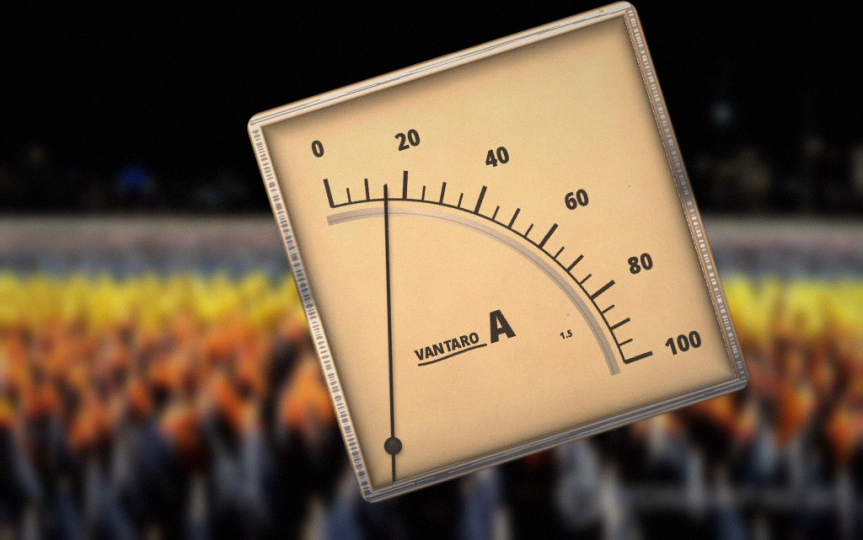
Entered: 15 A
